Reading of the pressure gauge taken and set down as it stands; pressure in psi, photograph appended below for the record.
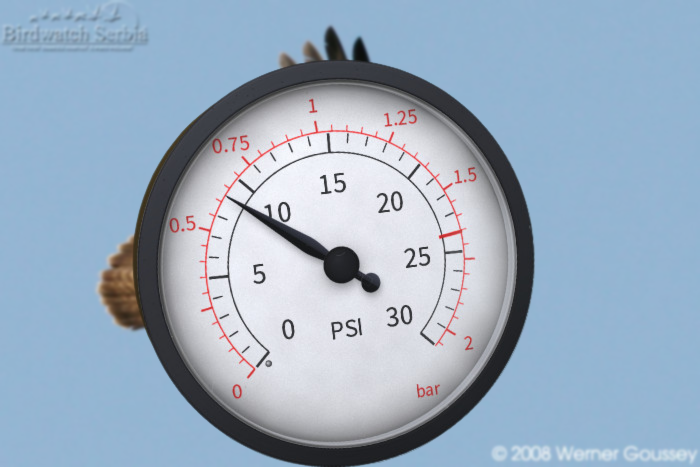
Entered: 9 psi
